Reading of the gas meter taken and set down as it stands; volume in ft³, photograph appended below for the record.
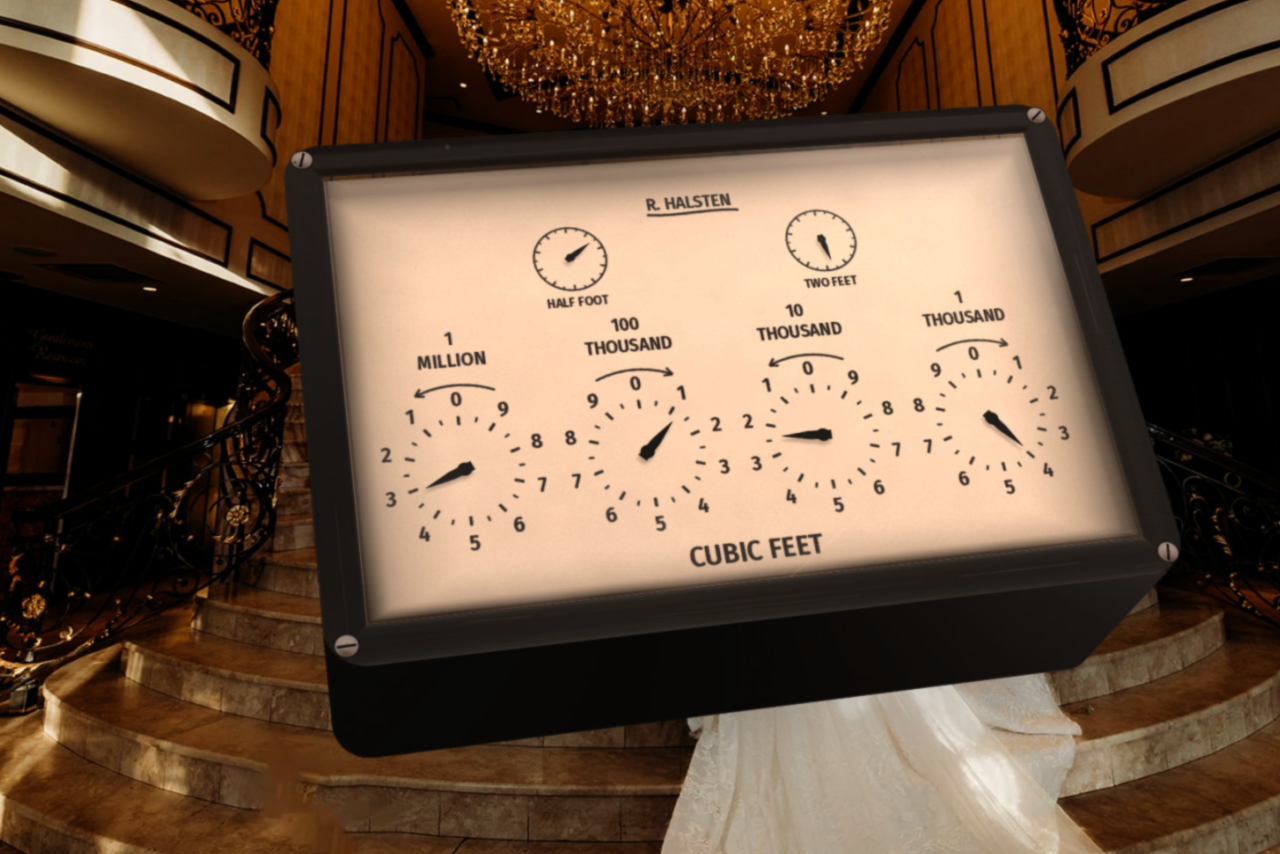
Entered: 312400 ft³
